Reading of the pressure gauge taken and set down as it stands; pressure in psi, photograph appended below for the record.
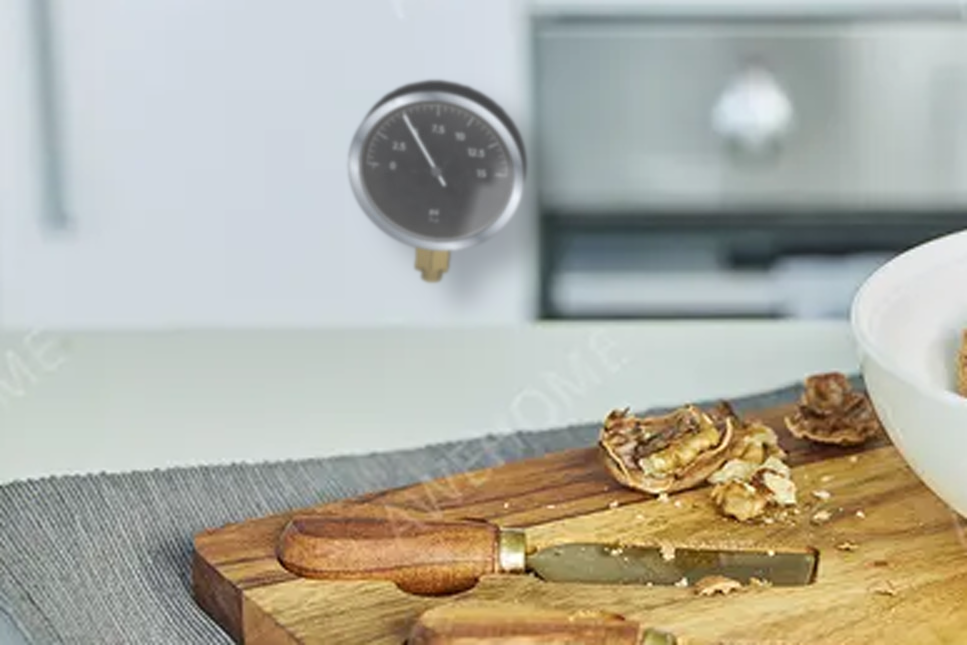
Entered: 5 psi
